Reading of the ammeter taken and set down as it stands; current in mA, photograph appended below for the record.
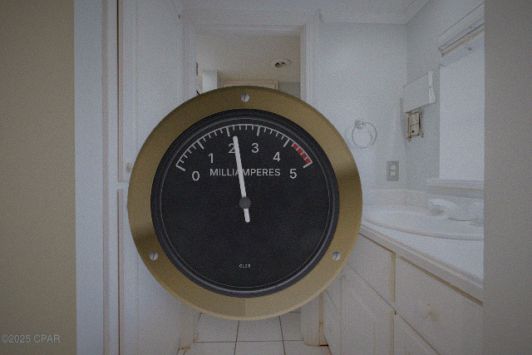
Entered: 2.2 mA
